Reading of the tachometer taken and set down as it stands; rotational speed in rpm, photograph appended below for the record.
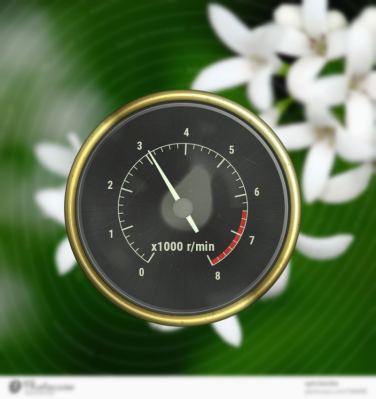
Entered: 3100 rpm
